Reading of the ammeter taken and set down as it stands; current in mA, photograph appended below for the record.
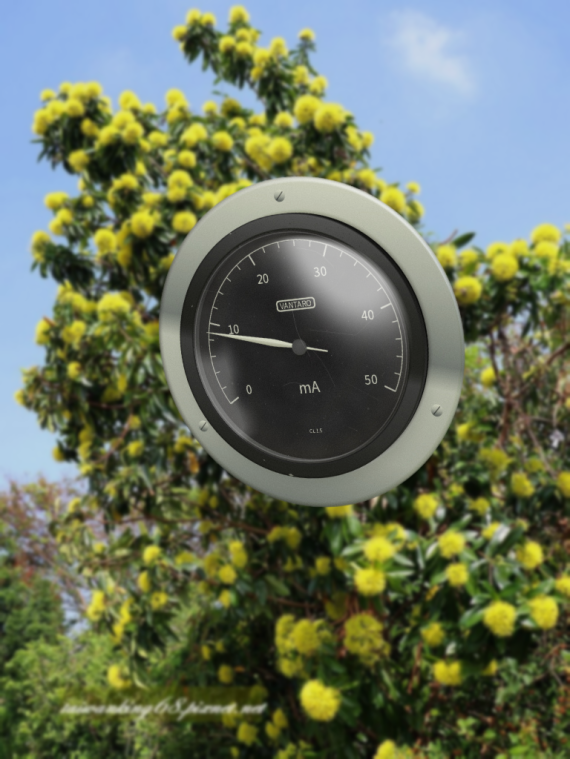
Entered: 9 mA
